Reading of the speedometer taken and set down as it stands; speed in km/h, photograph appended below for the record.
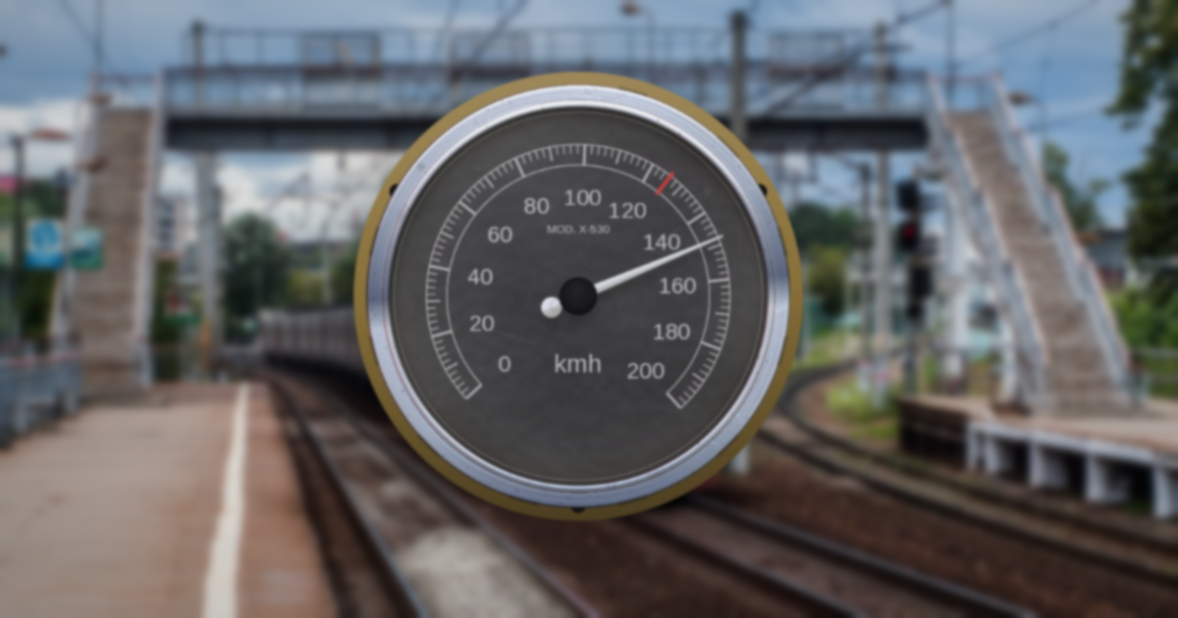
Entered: 148 km/h
